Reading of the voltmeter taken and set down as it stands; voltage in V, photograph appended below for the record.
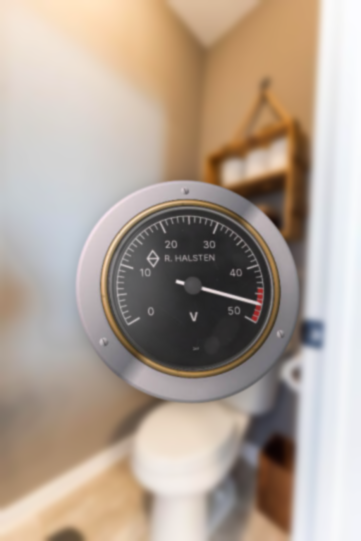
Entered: 47 V
